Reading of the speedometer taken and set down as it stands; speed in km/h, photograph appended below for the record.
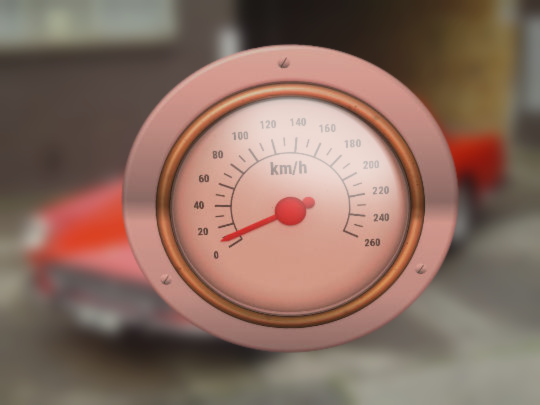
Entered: 10 km/h
